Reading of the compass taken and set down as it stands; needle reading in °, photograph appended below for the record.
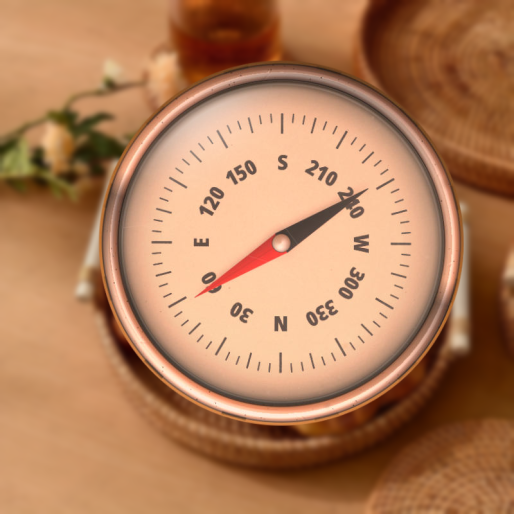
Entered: 57.5 °
